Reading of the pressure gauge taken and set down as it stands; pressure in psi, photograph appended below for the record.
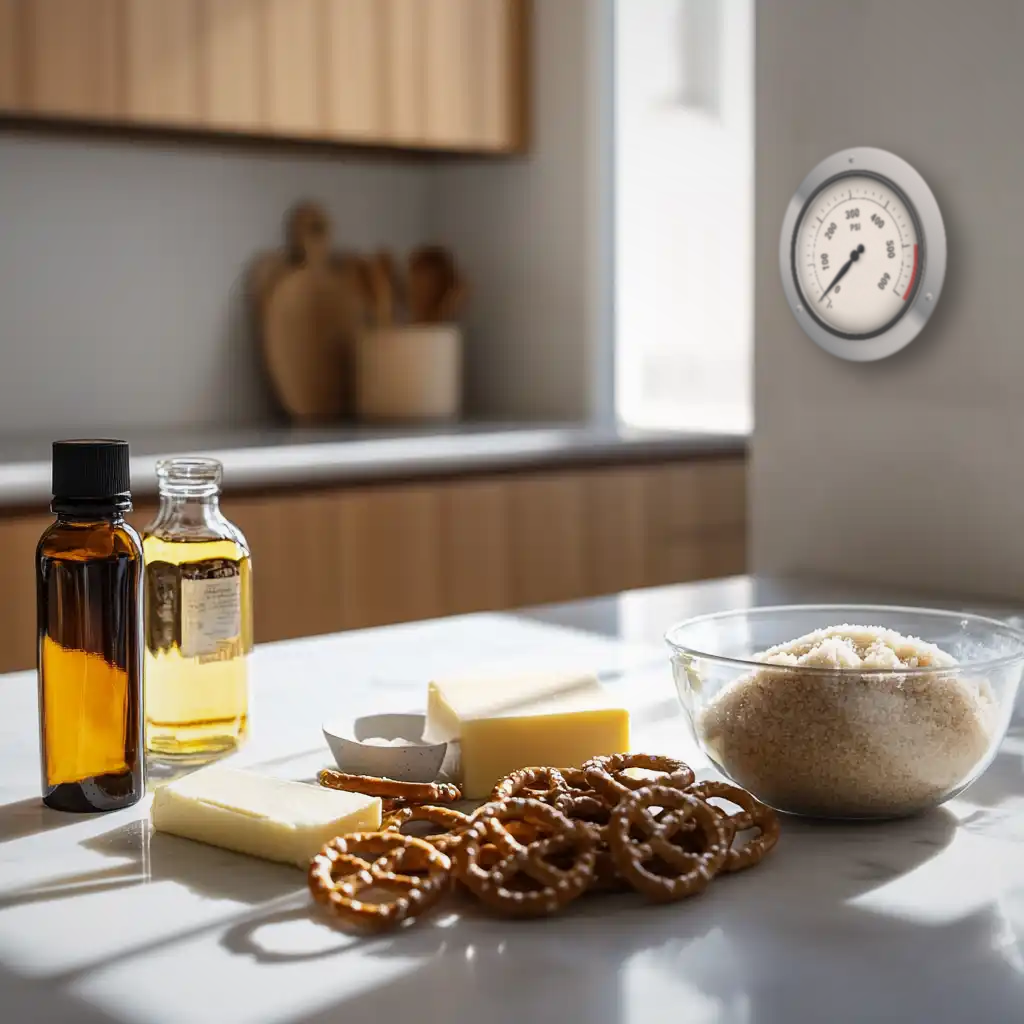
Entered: 20 psi
